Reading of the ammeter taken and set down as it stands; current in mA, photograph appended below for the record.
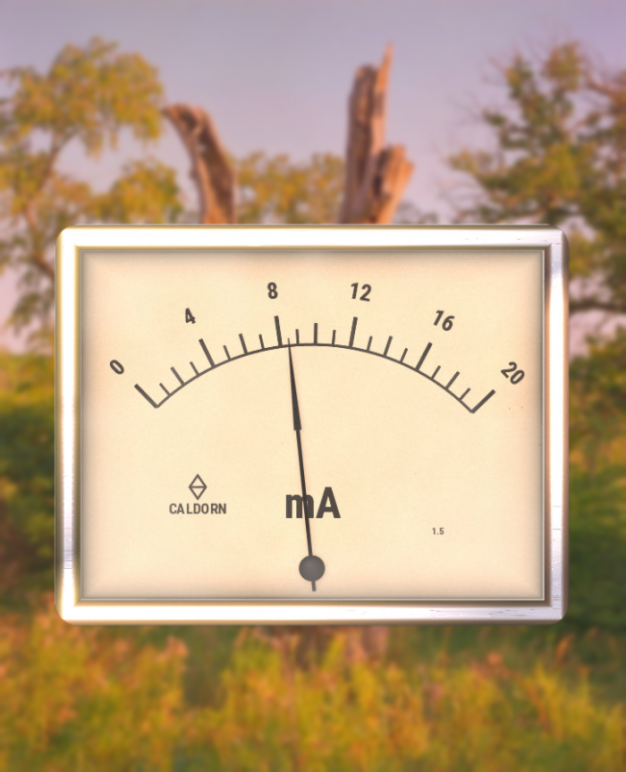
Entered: 8.5 mA
